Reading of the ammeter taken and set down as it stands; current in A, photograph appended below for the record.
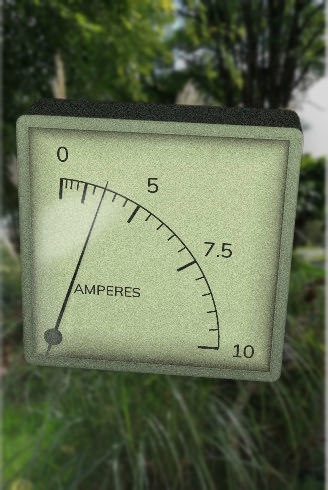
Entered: 3.5 A
